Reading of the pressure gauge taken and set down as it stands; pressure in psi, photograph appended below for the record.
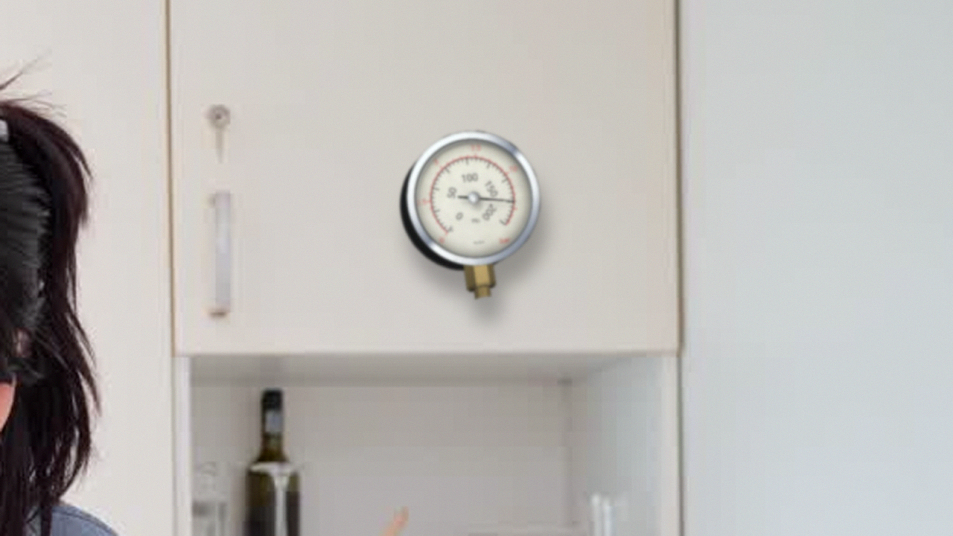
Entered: 175 psi
